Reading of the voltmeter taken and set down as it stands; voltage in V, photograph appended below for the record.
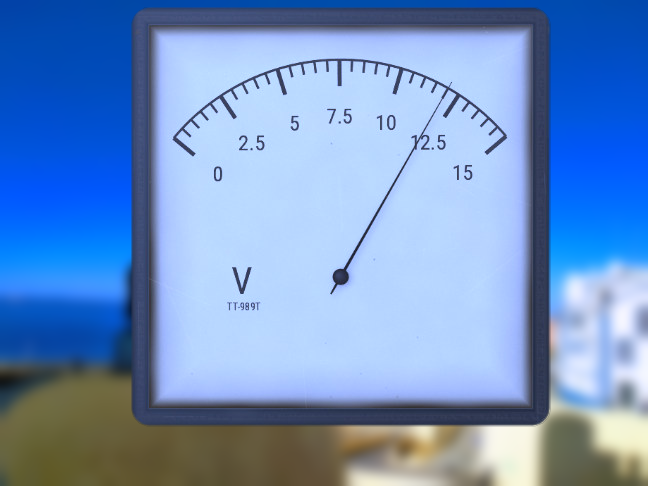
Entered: 12 V
